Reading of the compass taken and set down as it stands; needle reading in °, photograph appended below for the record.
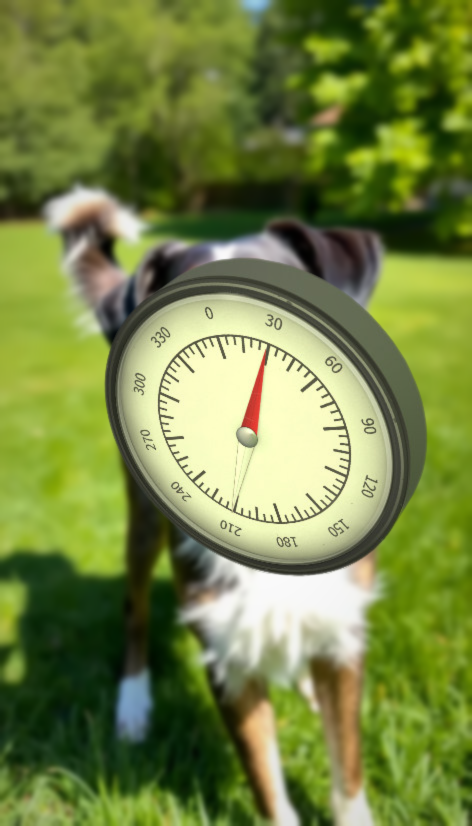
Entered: 30 °
